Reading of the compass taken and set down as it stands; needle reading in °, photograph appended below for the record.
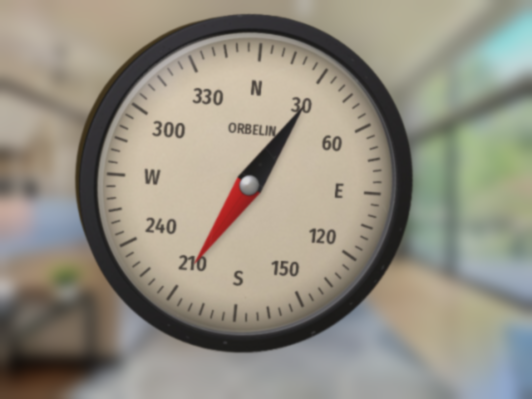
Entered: 210 °
